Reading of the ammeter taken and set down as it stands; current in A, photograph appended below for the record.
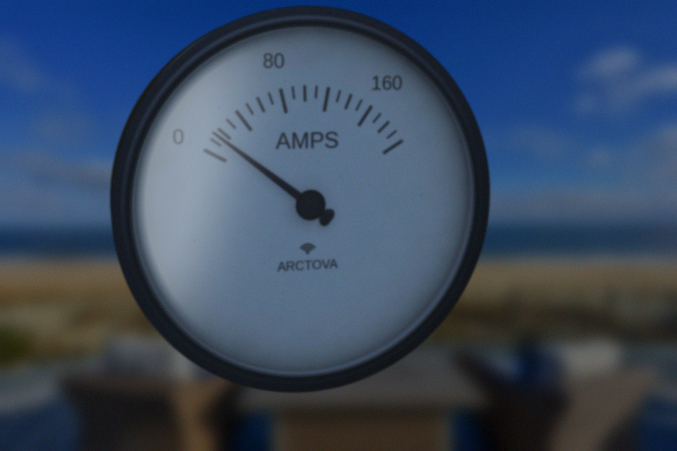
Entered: 15 A
